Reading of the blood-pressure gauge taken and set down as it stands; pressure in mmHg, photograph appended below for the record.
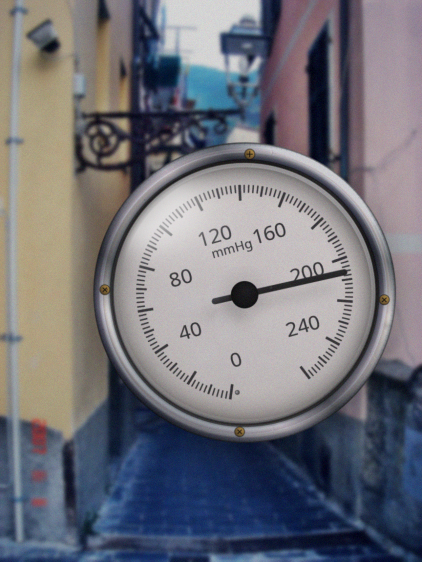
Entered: 206 mmHg
